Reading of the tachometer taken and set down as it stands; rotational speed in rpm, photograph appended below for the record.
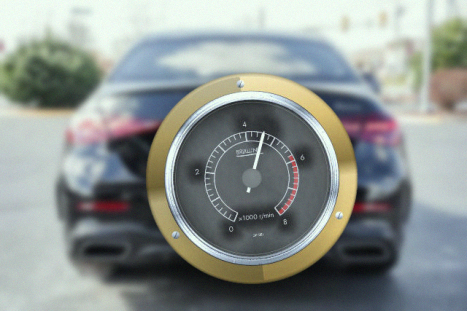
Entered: 4600 rpm
